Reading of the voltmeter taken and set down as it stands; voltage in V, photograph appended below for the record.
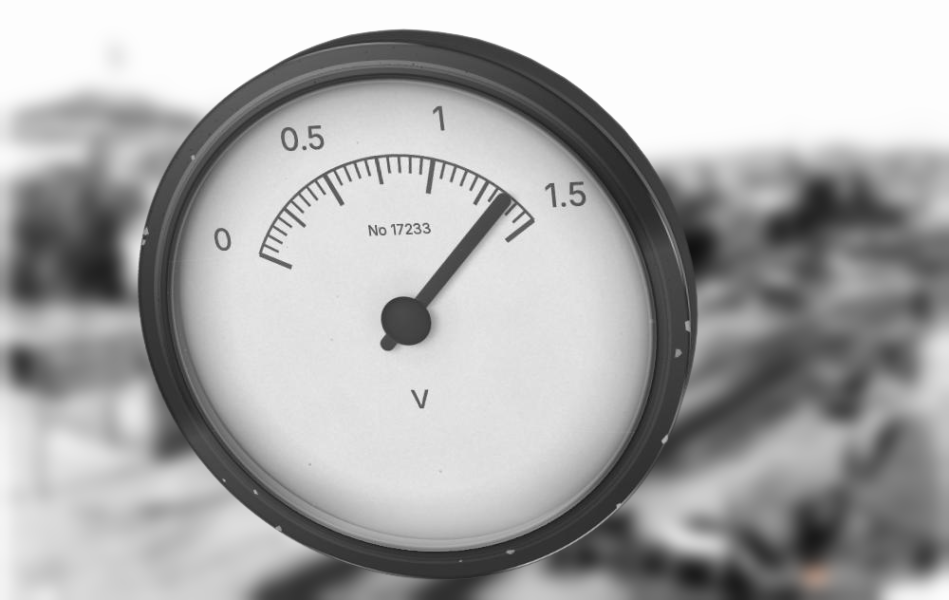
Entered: 1.35 V
